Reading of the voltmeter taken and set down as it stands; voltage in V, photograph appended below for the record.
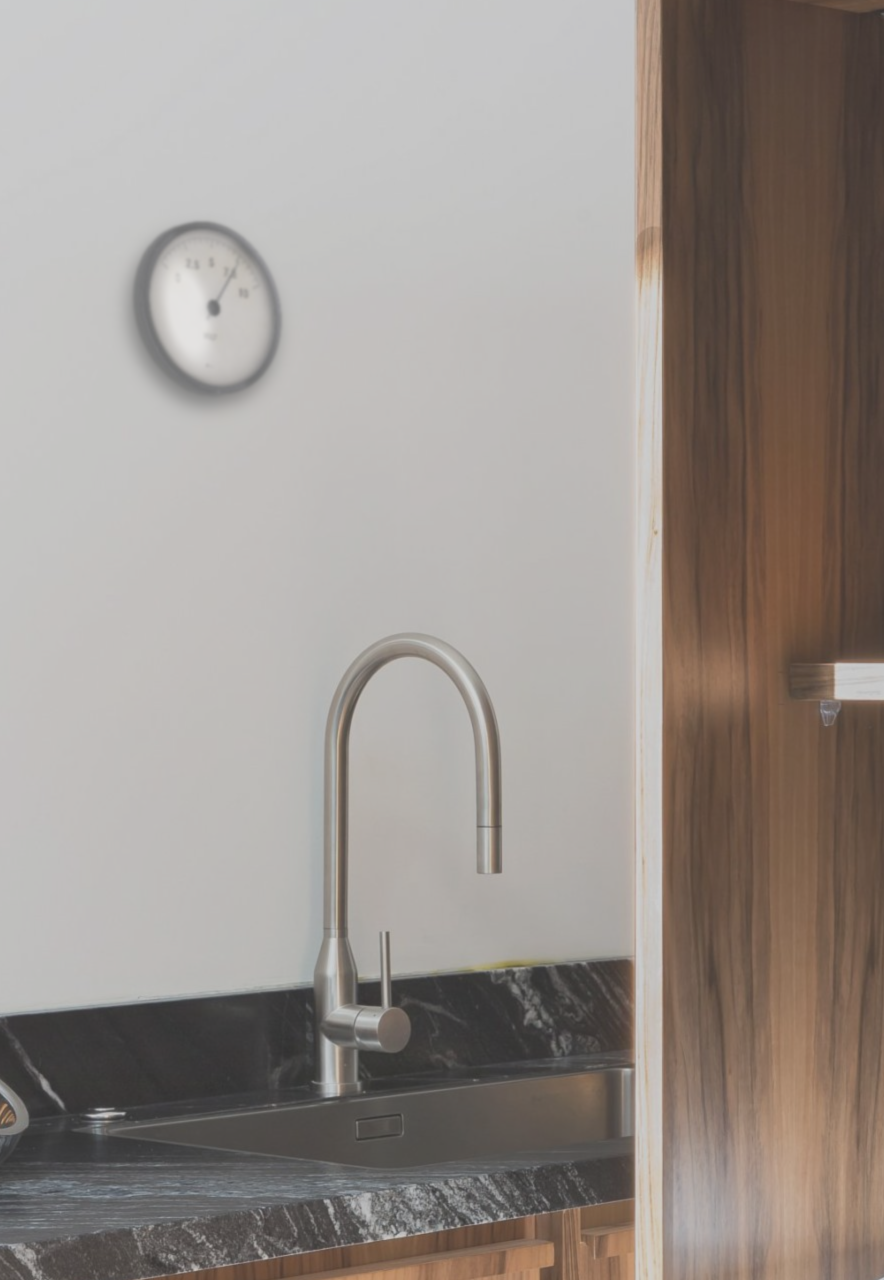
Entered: 7.5 V
